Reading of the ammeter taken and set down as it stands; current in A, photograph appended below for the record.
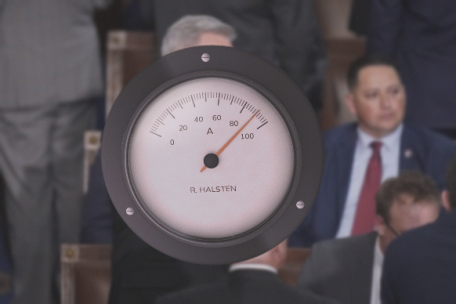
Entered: 90 A
